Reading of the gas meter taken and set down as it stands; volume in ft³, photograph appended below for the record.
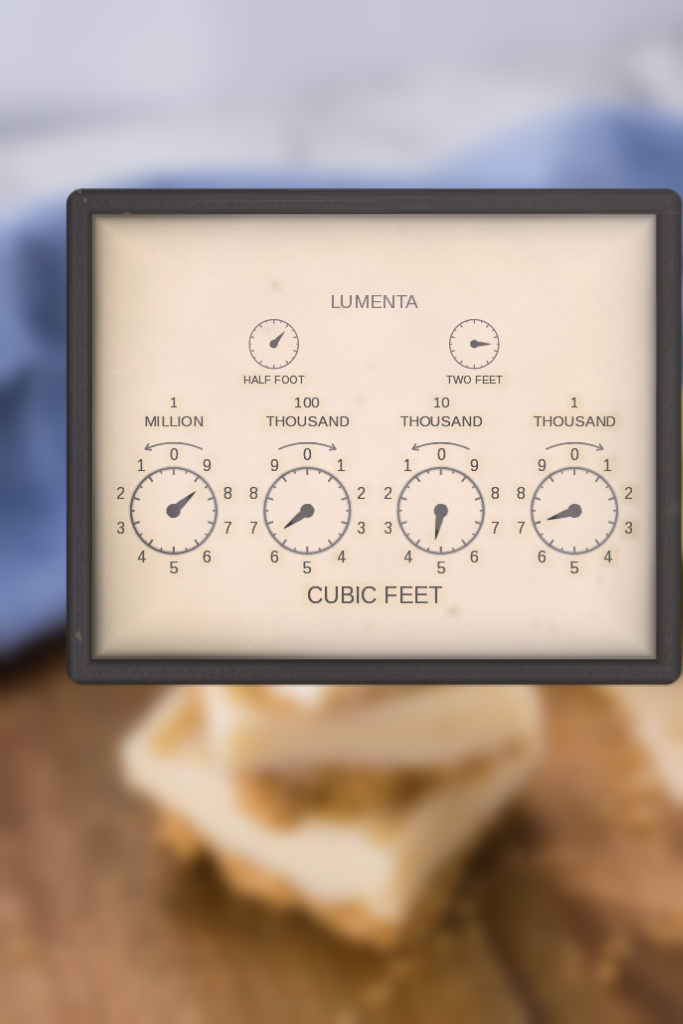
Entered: 864700 ft³
